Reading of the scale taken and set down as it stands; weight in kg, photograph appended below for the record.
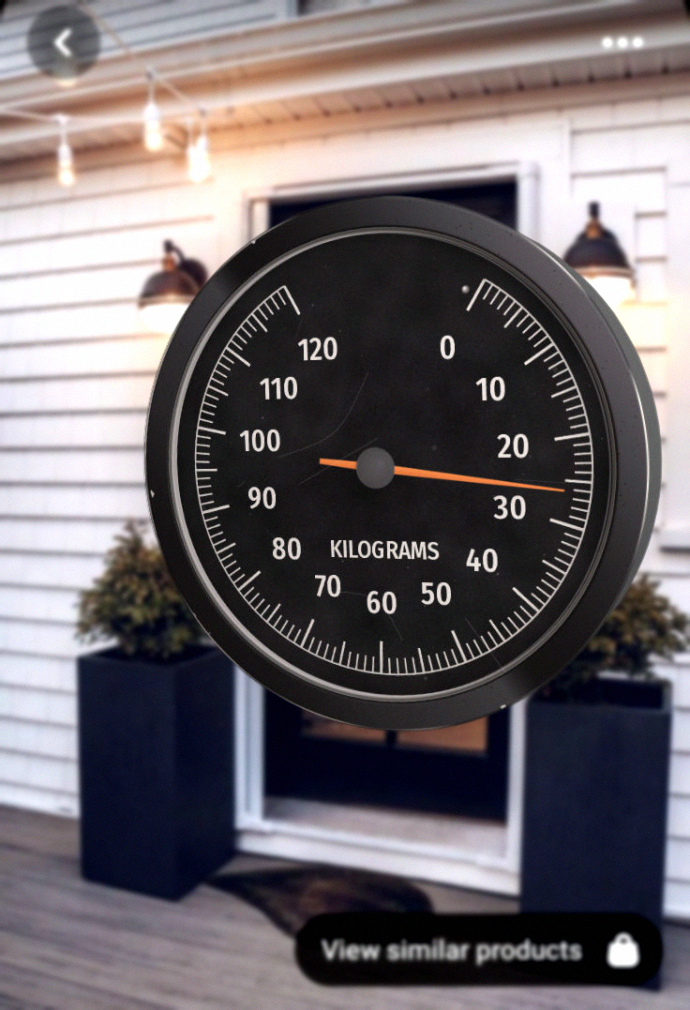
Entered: 26 kg
